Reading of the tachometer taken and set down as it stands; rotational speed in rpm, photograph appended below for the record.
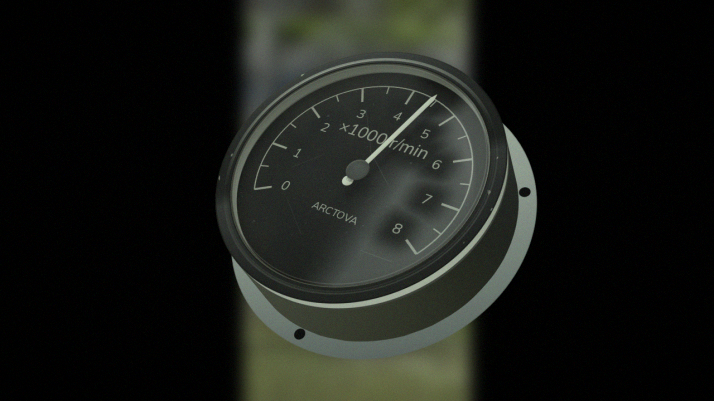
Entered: 4500 rpm
